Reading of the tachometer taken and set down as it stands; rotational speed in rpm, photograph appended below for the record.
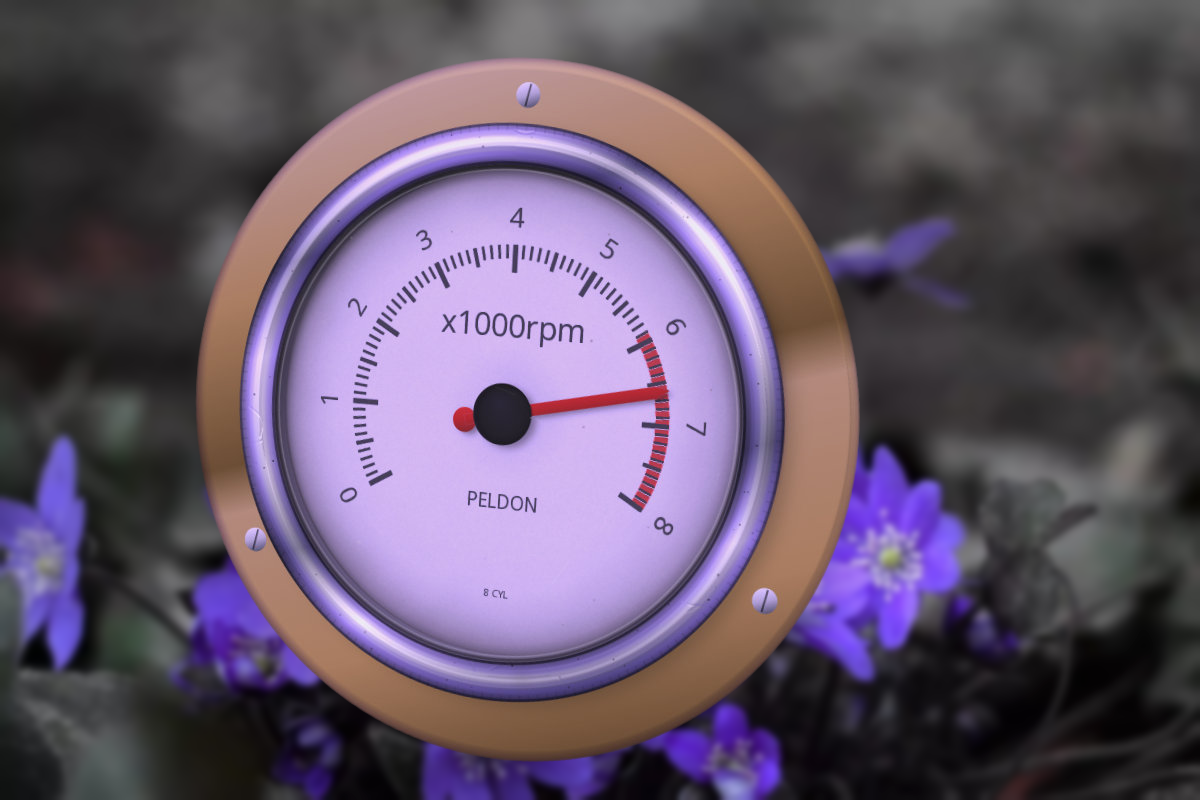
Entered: 6600 rpm
